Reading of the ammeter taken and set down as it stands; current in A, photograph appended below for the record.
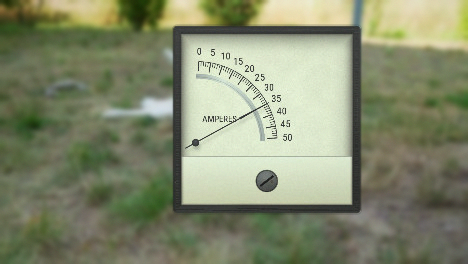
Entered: 35 A
